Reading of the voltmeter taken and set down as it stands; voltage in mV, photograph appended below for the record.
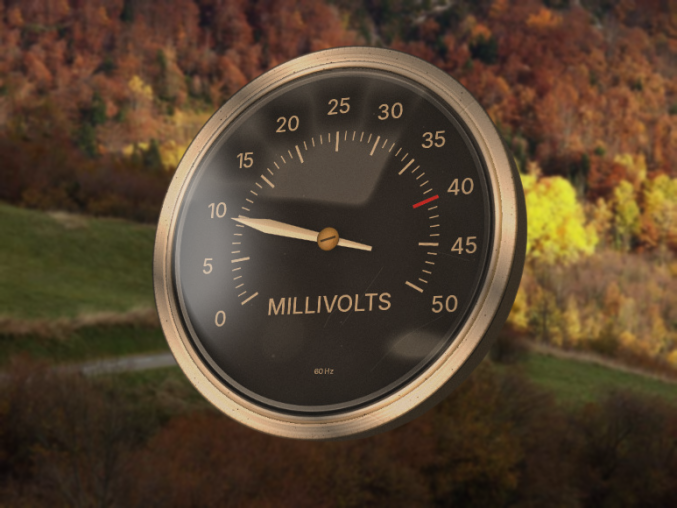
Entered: 9.5 mV
